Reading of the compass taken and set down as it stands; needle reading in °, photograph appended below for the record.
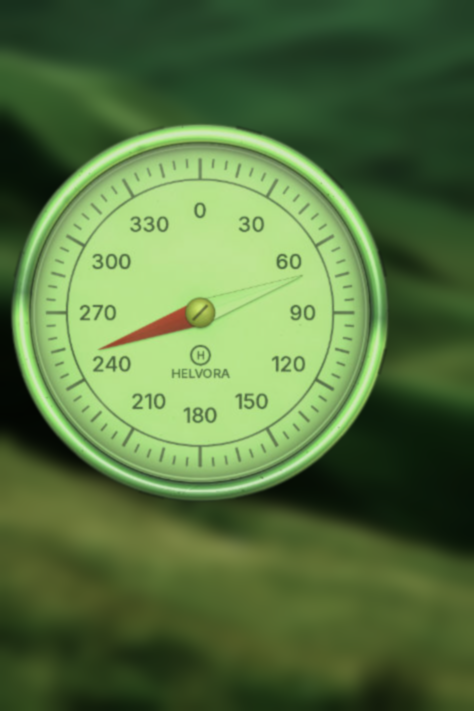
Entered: 250 °
